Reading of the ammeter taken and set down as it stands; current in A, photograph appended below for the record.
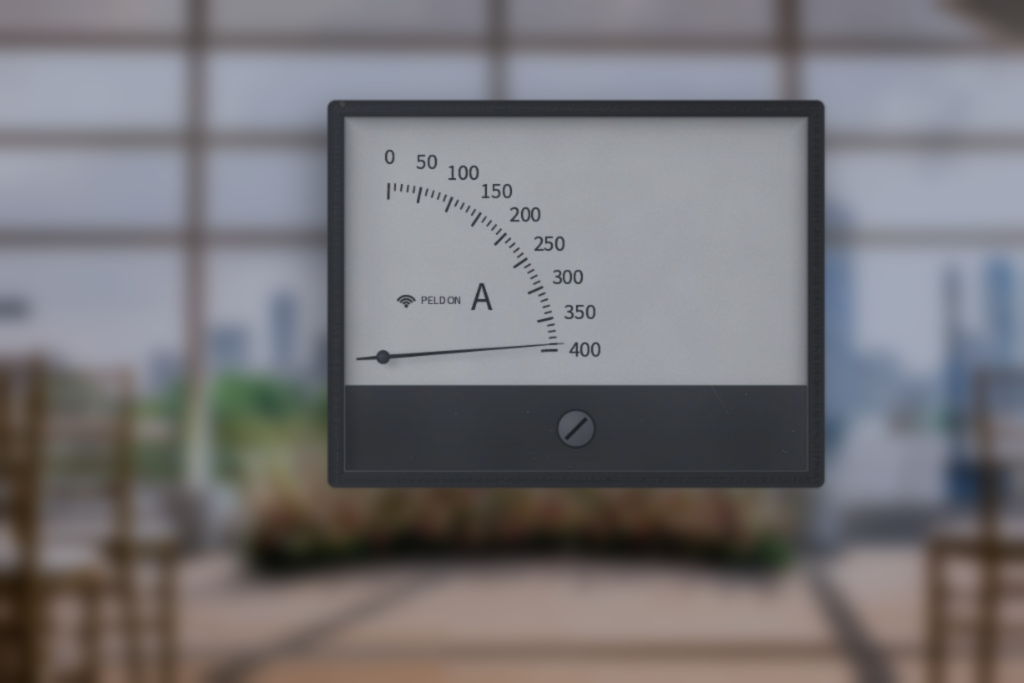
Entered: 390 A
